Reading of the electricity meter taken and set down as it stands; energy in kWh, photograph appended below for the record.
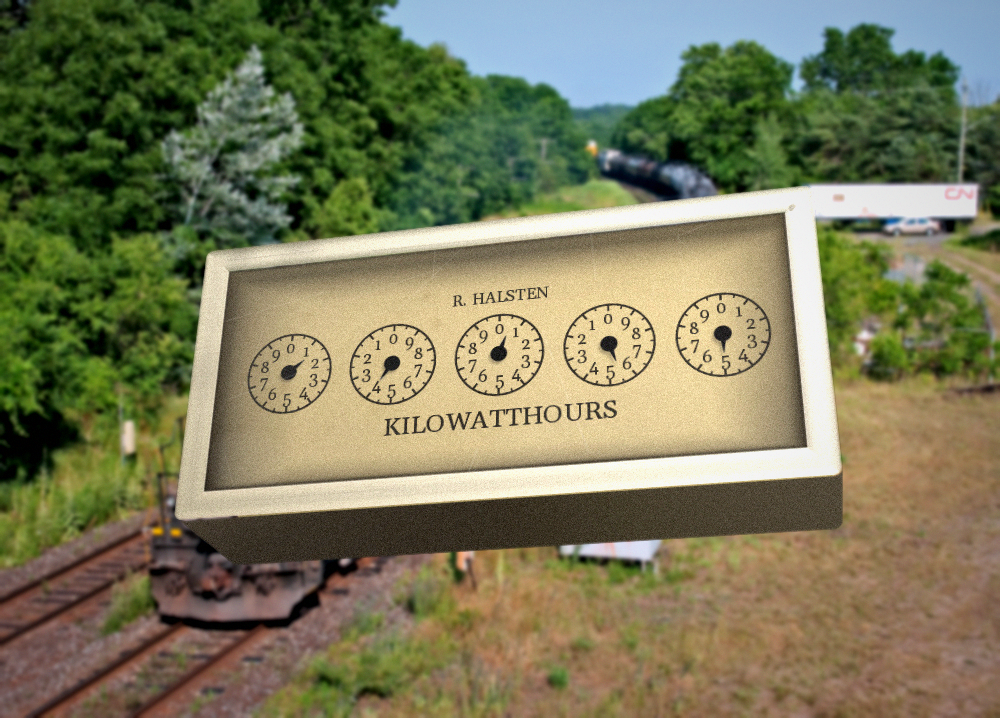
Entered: 14055 kWh
